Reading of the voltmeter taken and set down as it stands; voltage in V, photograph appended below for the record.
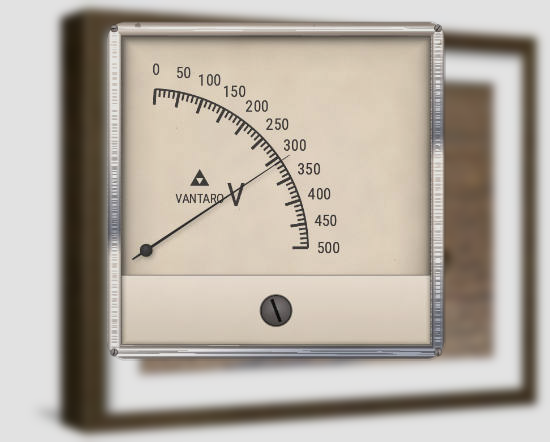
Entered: 310 V
